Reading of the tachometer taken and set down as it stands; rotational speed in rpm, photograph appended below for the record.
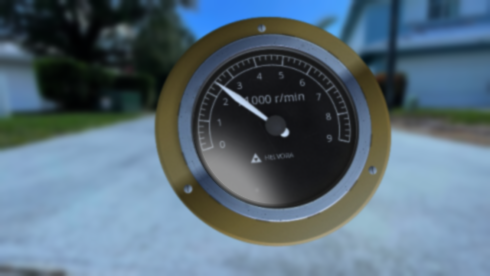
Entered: 2400 rpm
